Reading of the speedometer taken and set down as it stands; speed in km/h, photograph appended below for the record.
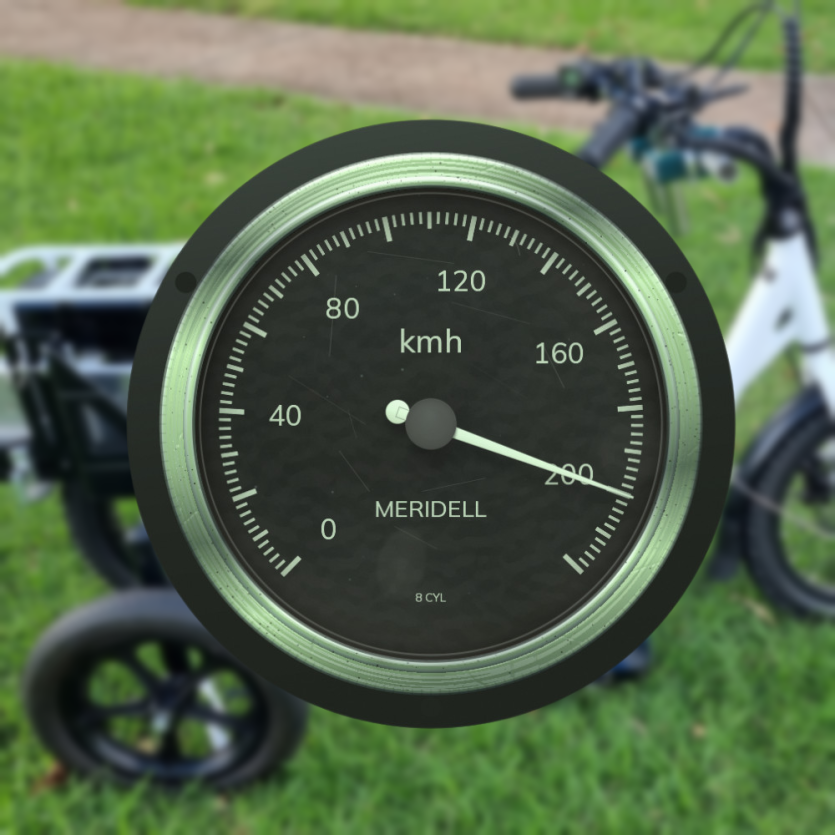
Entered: 200 km/h
